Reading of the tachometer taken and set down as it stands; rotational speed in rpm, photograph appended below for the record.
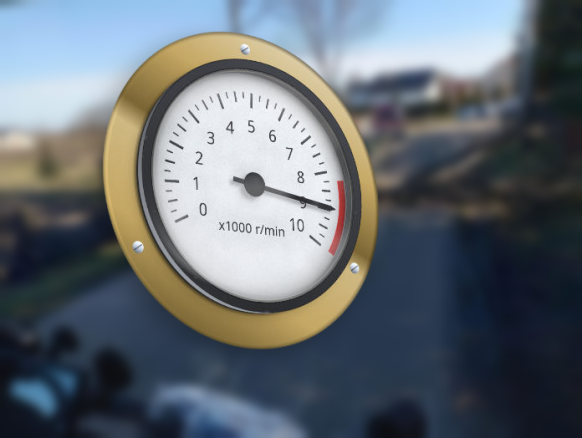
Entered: 9000 rpm
